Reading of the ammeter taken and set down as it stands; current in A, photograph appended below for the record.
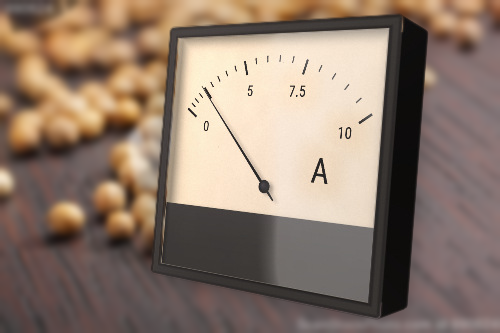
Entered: 2.5 A
